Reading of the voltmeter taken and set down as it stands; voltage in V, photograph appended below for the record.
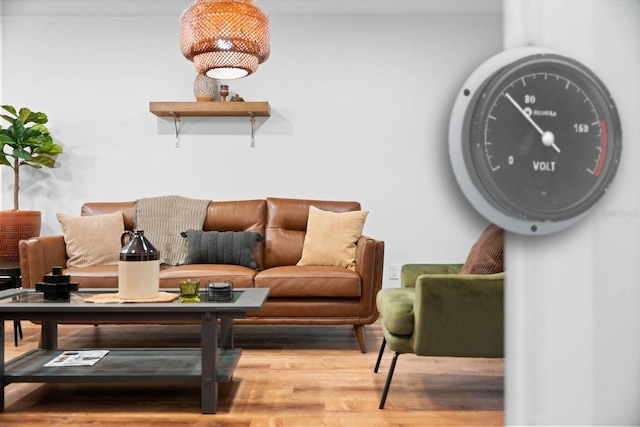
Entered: 60 V
